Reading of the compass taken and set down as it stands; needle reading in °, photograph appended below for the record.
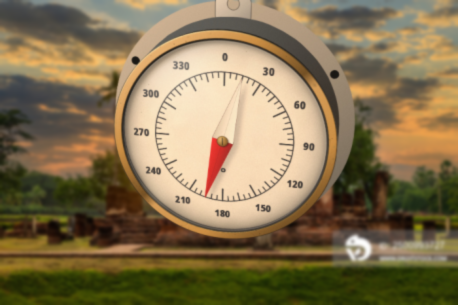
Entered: 195 °
